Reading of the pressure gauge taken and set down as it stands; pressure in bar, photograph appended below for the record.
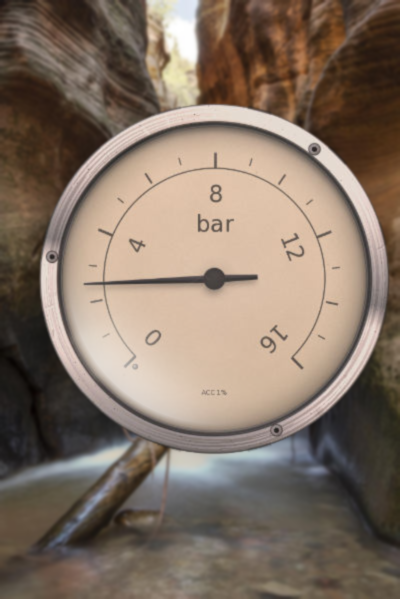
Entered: 2.5 bar
